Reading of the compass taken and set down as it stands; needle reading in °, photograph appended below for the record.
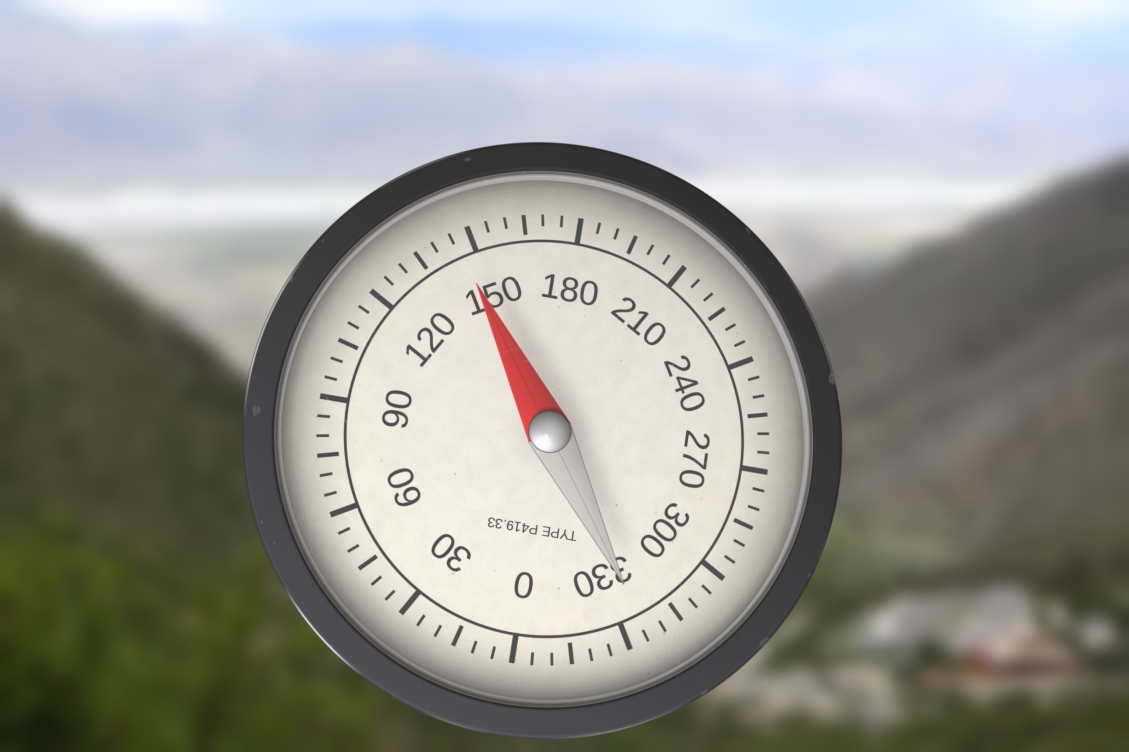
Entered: 145 °
